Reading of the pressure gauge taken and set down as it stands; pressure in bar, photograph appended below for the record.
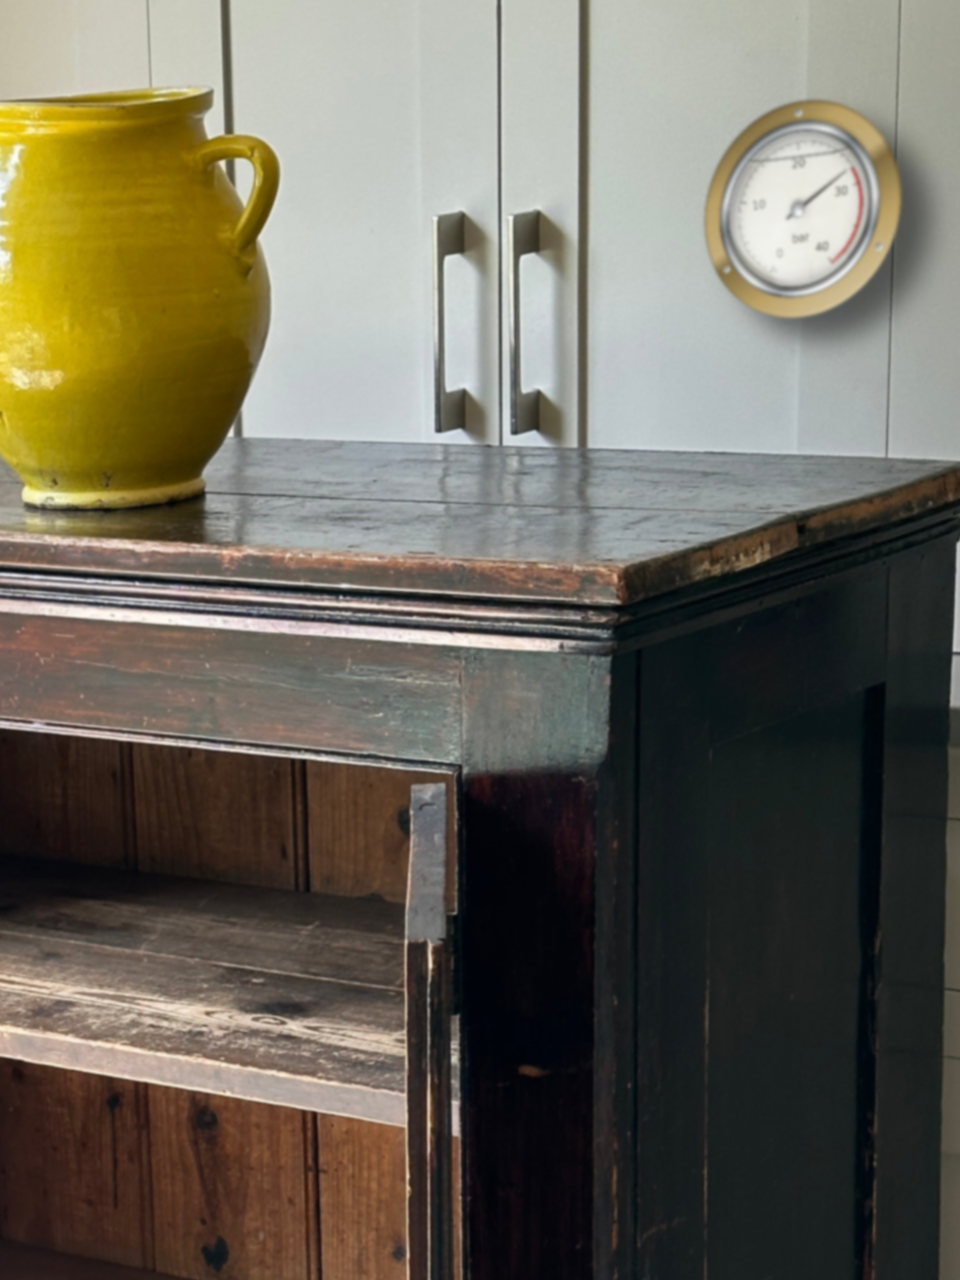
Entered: 28 bar
